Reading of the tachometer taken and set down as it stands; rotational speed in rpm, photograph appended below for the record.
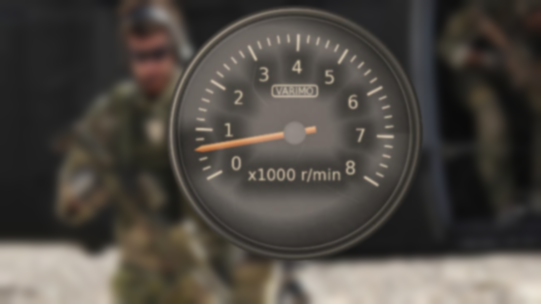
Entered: 600 rpm
